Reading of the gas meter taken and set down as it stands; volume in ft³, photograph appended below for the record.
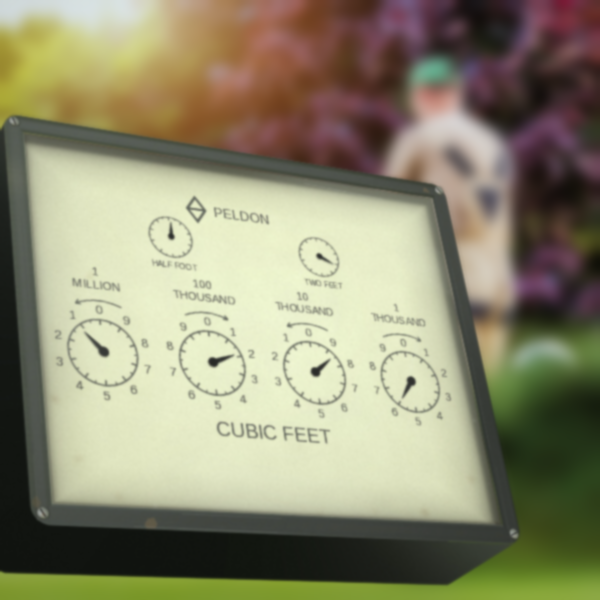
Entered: 118600 ft³
